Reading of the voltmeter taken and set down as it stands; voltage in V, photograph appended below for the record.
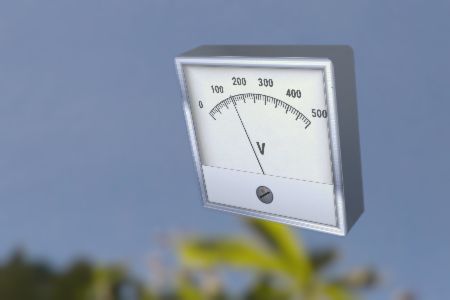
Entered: 150 V
